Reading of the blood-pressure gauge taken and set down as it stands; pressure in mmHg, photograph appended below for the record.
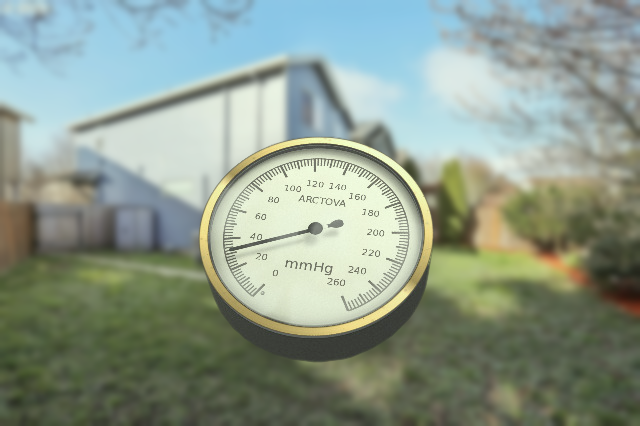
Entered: 30 mmHg
